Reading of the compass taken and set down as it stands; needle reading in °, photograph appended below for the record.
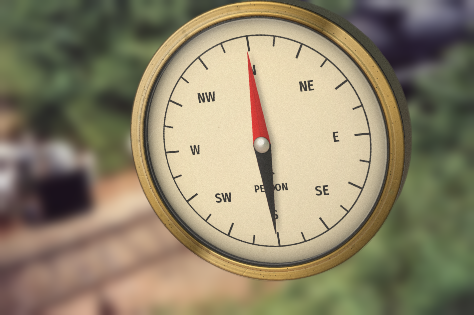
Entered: 0 °
